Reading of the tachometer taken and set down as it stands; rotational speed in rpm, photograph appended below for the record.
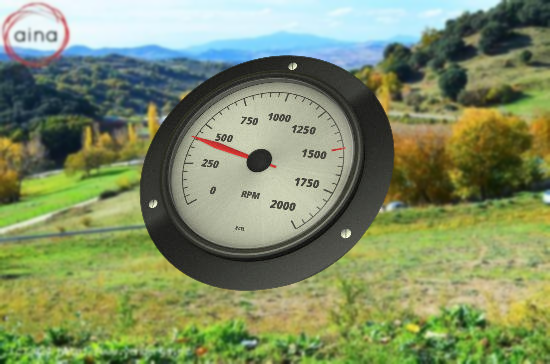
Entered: 400 rpm
